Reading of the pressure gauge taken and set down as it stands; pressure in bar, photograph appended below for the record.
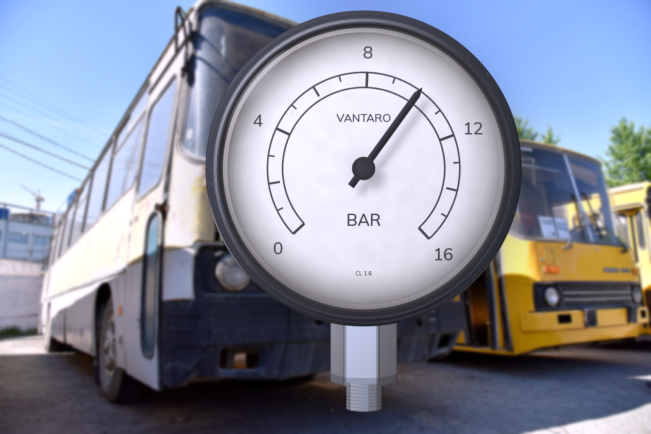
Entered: 10 bar
